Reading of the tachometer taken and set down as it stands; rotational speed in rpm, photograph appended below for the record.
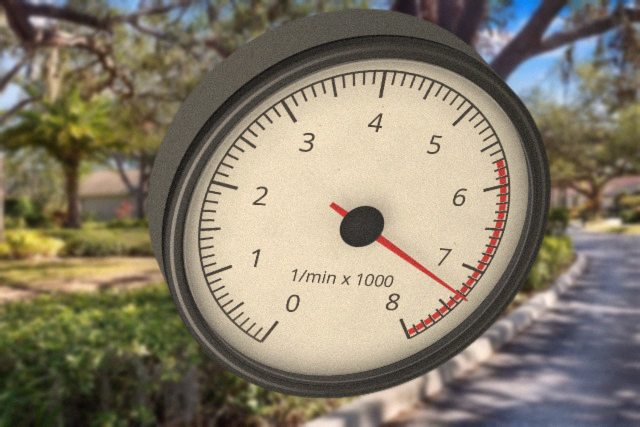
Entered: 7300 rpm
